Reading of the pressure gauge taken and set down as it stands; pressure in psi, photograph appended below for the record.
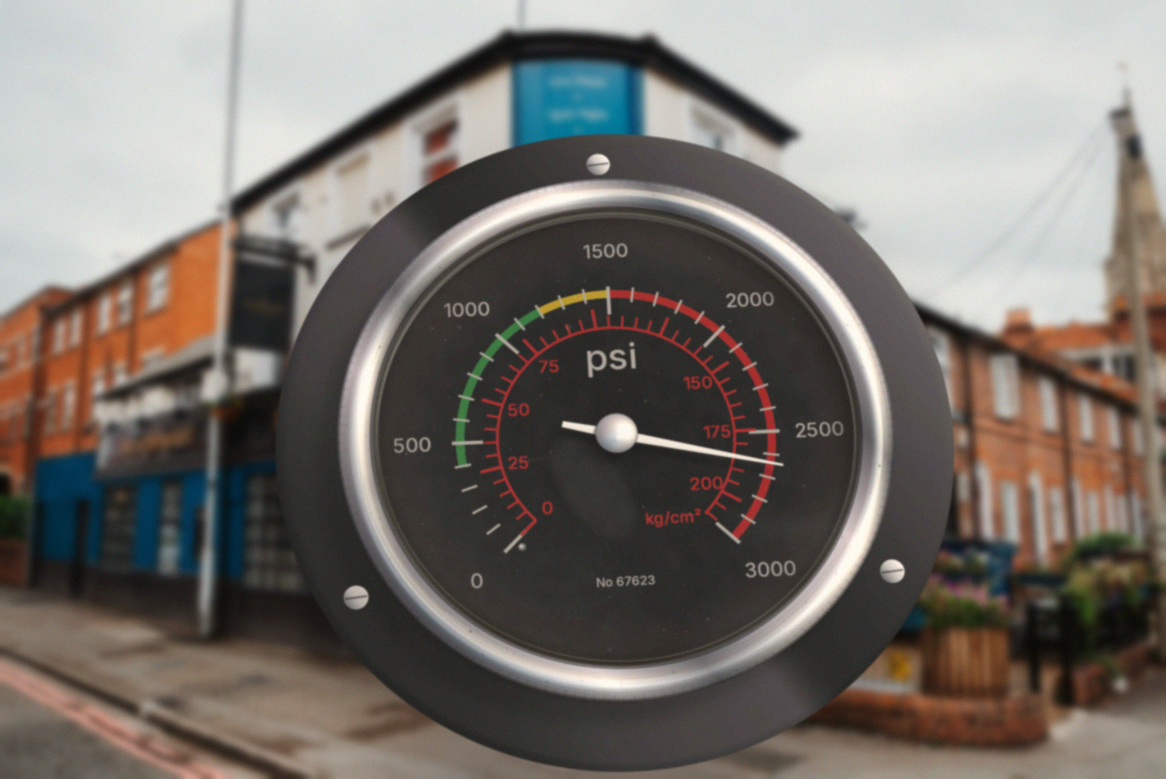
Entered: 2650 psi
